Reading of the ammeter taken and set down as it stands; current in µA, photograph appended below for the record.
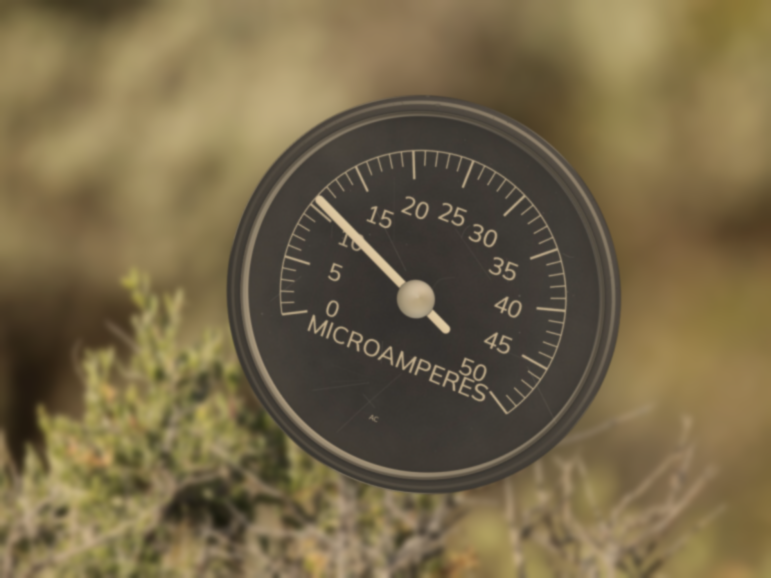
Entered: 11 µA
